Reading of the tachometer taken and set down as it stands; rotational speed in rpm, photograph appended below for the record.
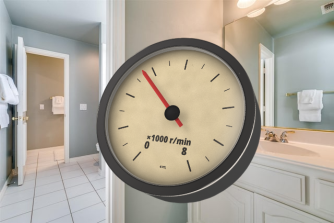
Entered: 2750 rpm
